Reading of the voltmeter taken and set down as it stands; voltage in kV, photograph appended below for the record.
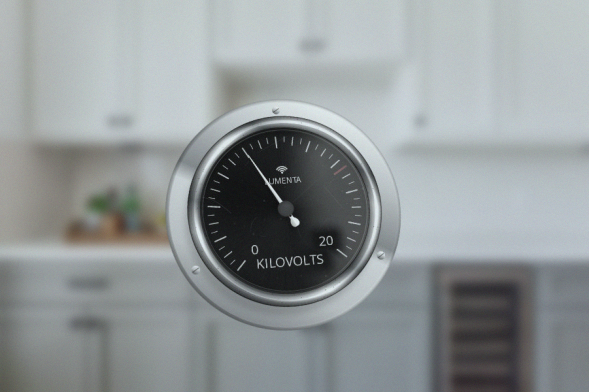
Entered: 8 kV
